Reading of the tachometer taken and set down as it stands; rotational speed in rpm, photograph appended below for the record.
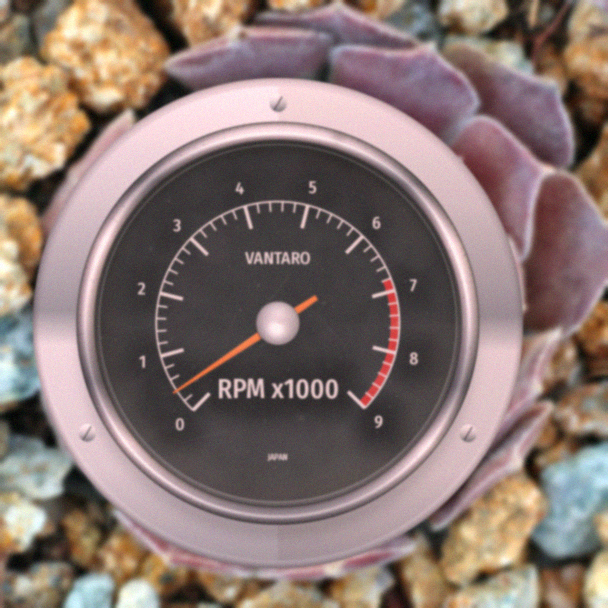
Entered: 400 rpm
